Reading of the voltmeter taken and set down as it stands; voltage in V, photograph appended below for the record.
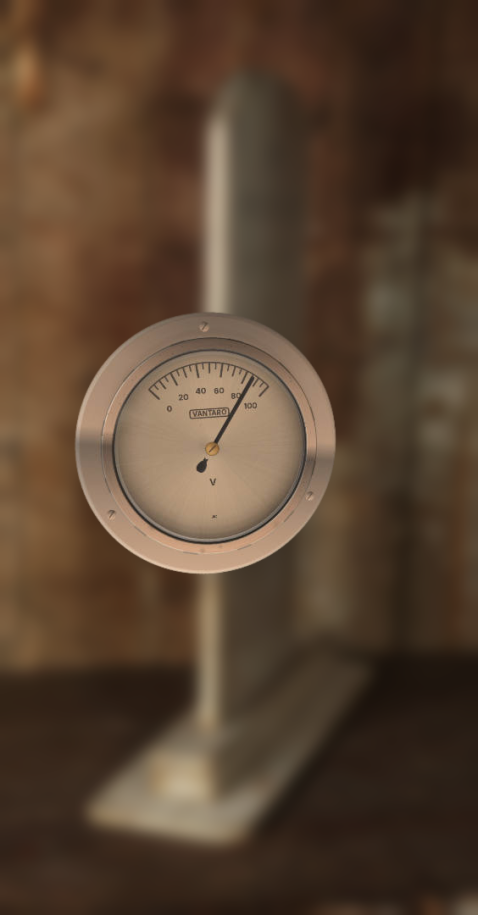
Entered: 85 V
